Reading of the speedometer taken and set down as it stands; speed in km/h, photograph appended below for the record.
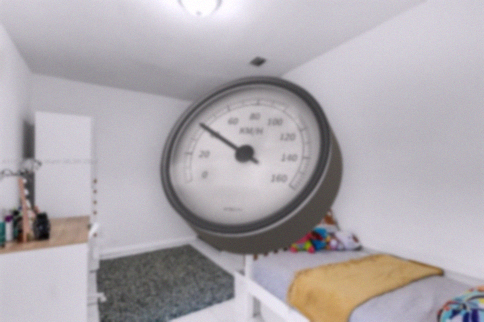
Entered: 40 km/h
